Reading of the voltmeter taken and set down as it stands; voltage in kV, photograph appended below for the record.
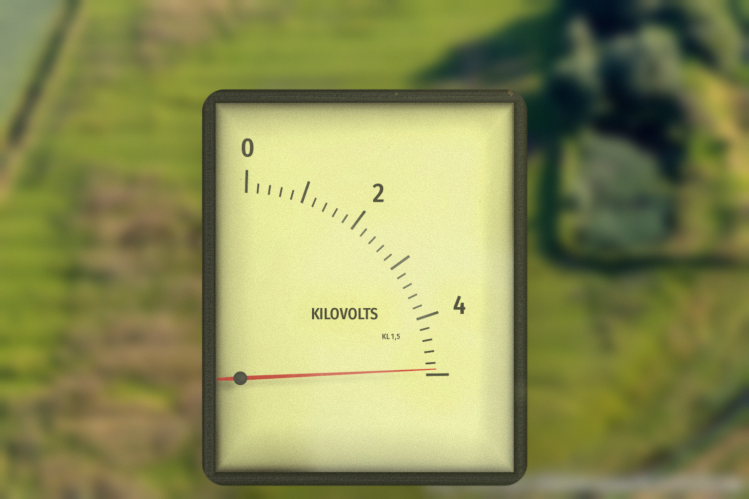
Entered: 4.9 kV
